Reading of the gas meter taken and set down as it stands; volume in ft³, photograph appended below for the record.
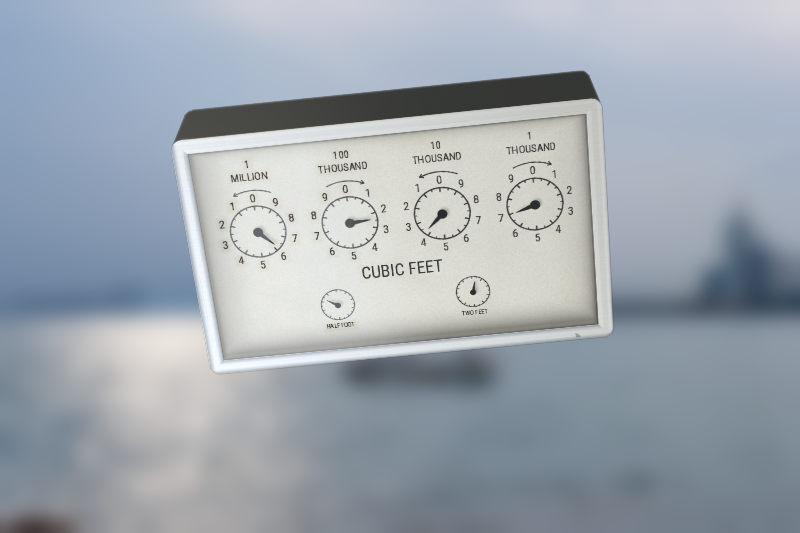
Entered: 623700 ft³
